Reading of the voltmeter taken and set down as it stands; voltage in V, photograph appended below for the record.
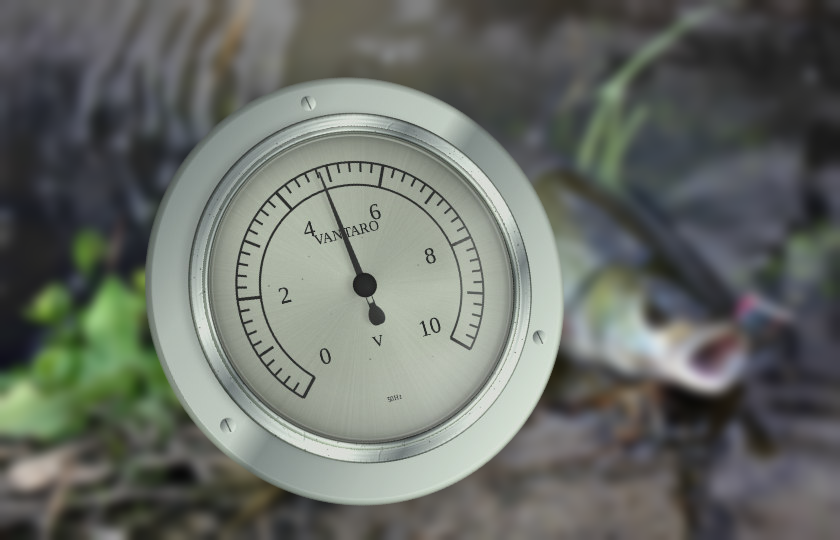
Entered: 4.8 V
